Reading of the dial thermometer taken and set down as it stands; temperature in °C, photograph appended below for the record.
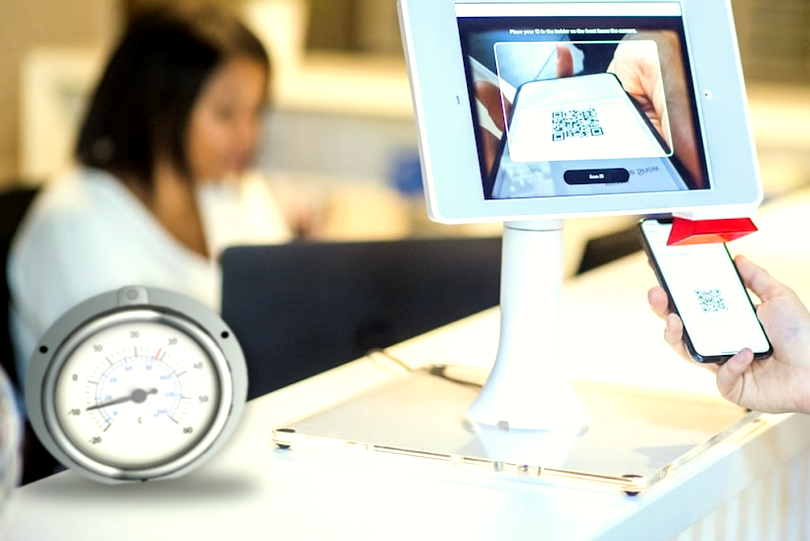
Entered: -10 °C
